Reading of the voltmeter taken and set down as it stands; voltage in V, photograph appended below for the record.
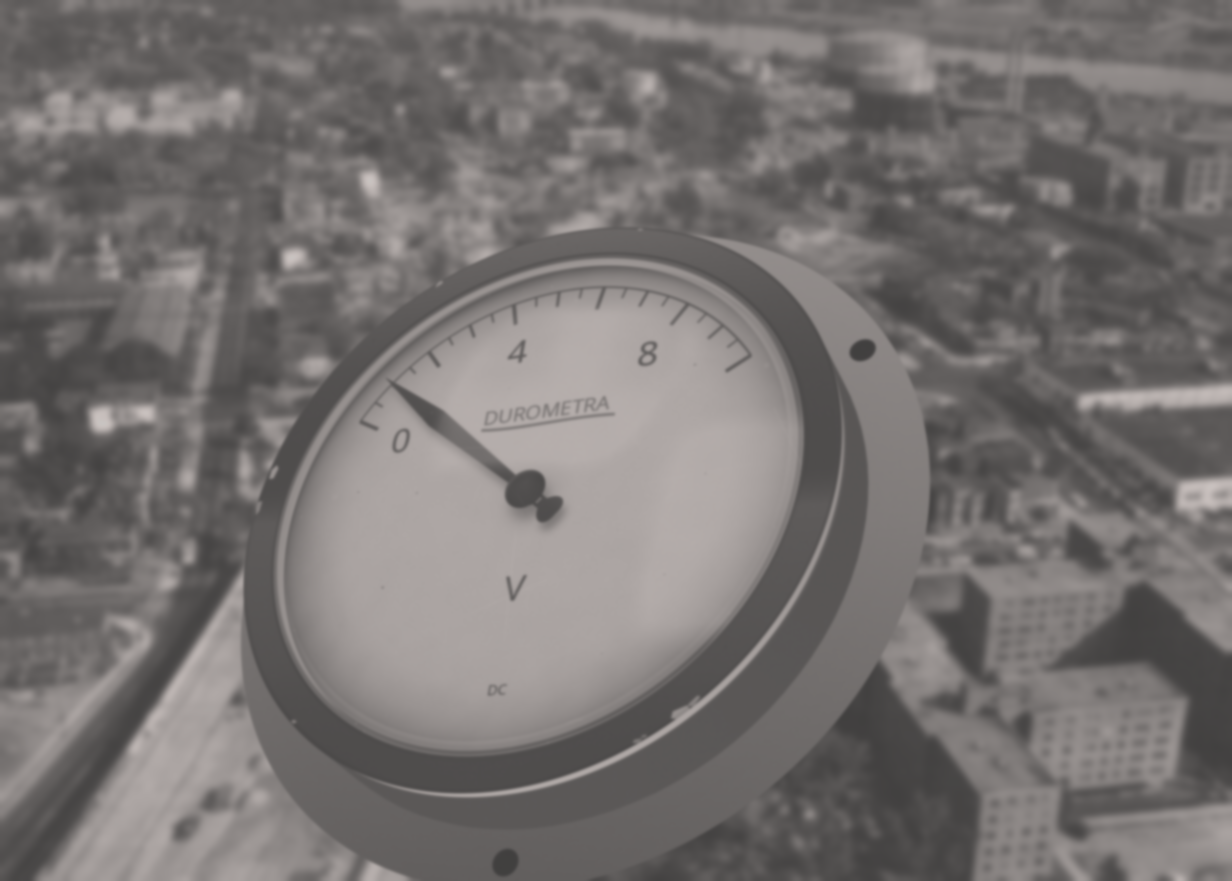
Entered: 1 V
